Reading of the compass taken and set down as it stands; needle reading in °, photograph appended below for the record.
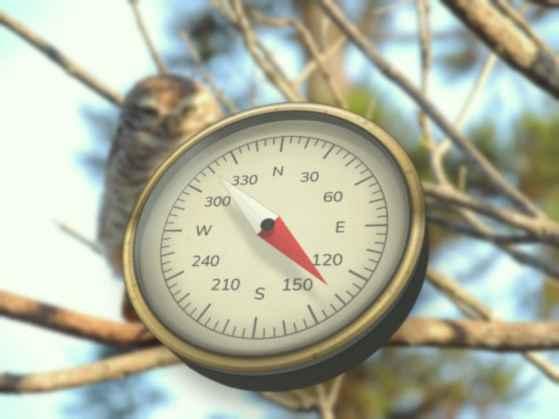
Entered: 135 °
